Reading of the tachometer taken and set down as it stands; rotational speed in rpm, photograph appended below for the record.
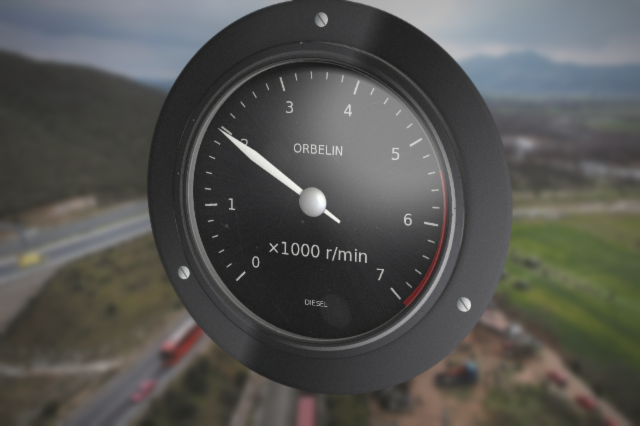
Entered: 2000 rpm
